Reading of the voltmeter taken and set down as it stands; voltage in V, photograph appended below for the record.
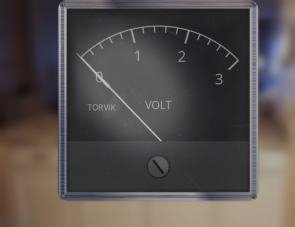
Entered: 0 V
